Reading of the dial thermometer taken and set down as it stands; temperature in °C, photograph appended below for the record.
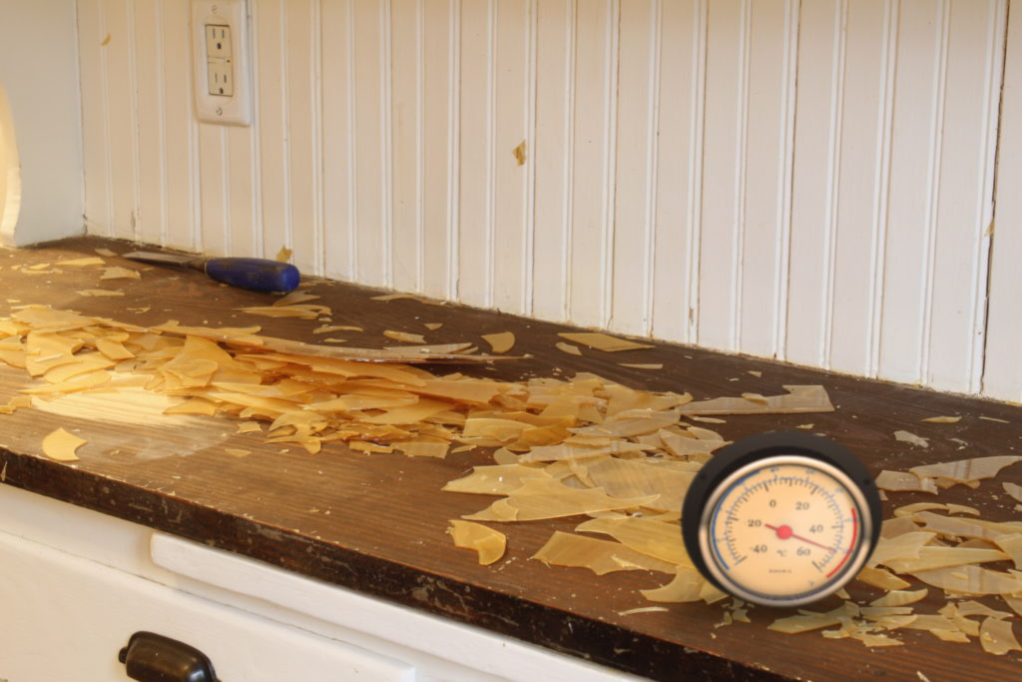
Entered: 50 °C
